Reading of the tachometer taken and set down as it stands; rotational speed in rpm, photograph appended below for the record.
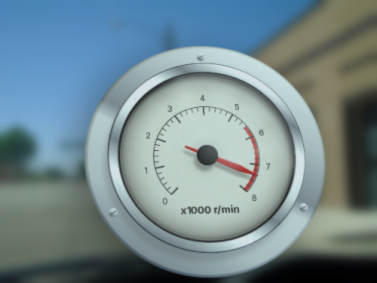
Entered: 7400 rpm
